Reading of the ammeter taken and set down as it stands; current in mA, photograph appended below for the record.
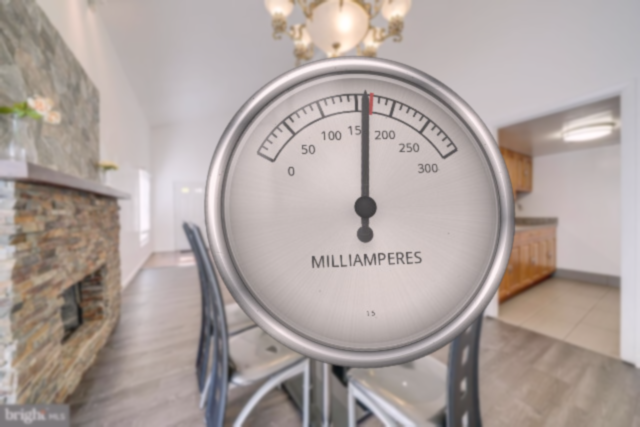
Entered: 160 mA
